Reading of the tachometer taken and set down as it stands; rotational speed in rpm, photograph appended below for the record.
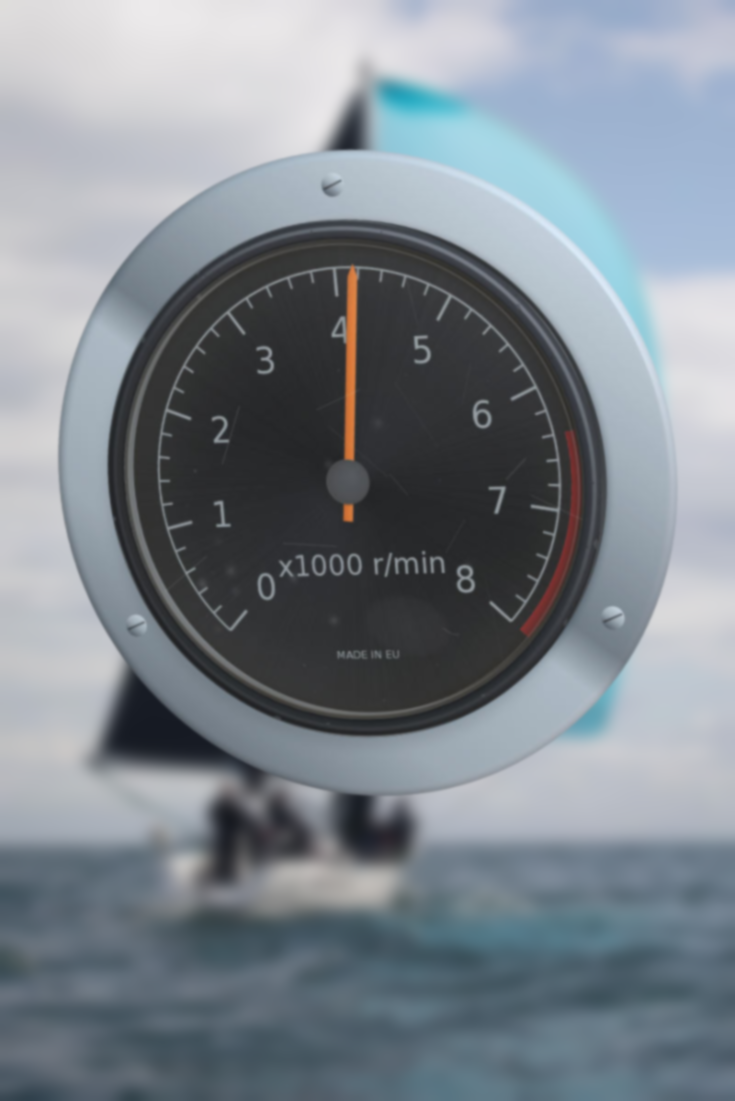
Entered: 4200 rpm
